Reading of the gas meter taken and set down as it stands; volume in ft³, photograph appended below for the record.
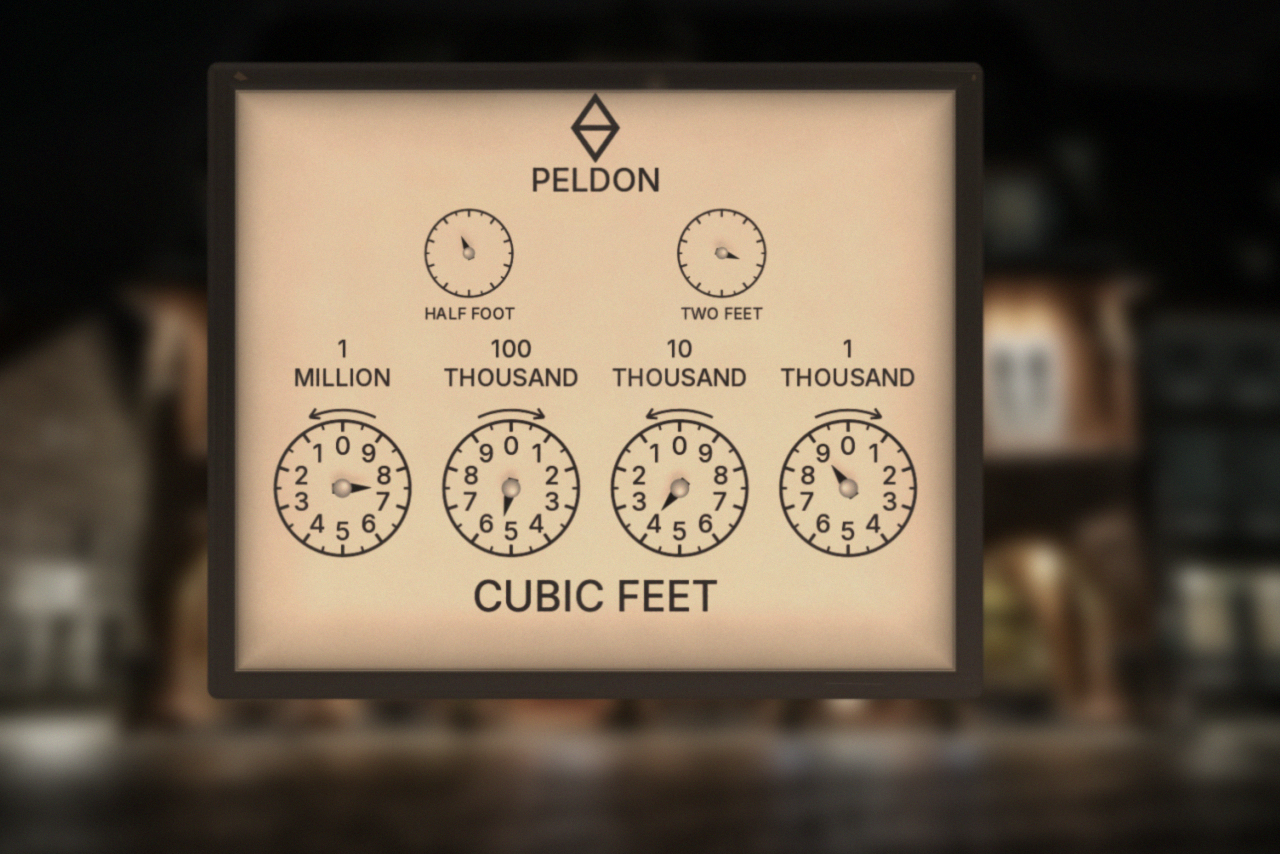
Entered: 753900 ft³
